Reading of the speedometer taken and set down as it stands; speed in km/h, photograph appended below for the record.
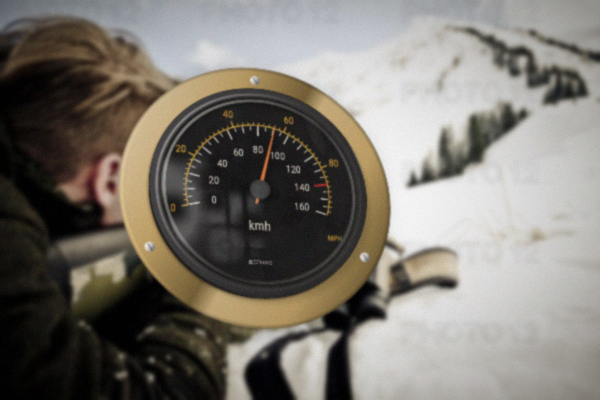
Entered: 90 km/h
